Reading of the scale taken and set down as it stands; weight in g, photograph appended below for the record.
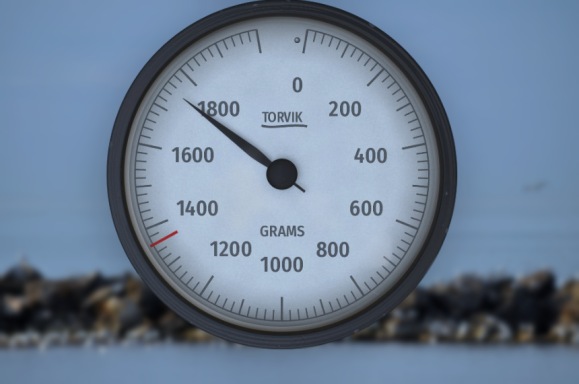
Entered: 1750 g
